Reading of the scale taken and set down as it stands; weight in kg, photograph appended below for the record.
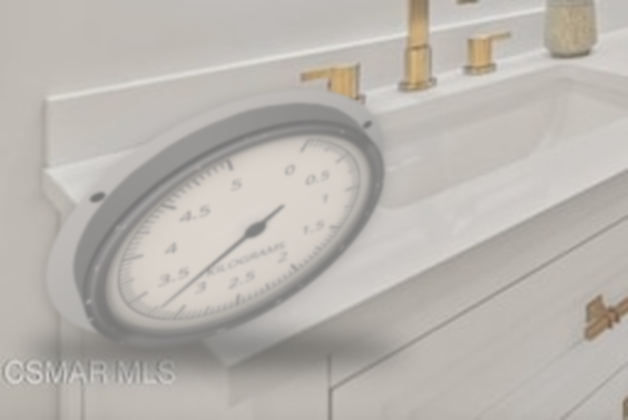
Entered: 3.25 kg
